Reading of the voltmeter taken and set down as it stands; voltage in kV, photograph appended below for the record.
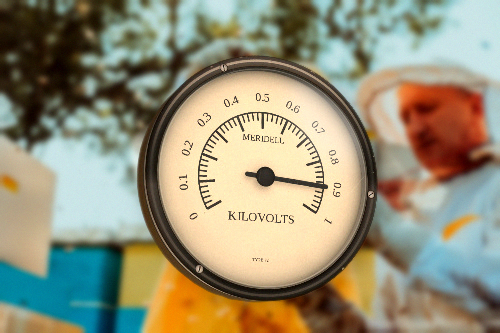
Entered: 0.9 kV
